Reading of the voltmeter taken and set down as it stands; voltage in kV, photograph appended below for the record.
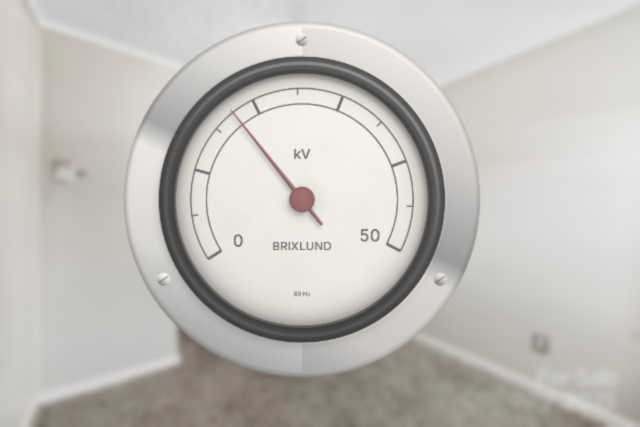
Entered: 17.5 kV
